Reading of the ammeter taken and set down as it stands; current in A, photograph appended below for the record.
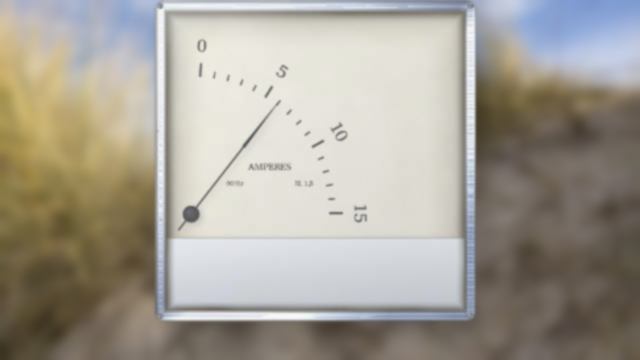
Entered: 6 A
